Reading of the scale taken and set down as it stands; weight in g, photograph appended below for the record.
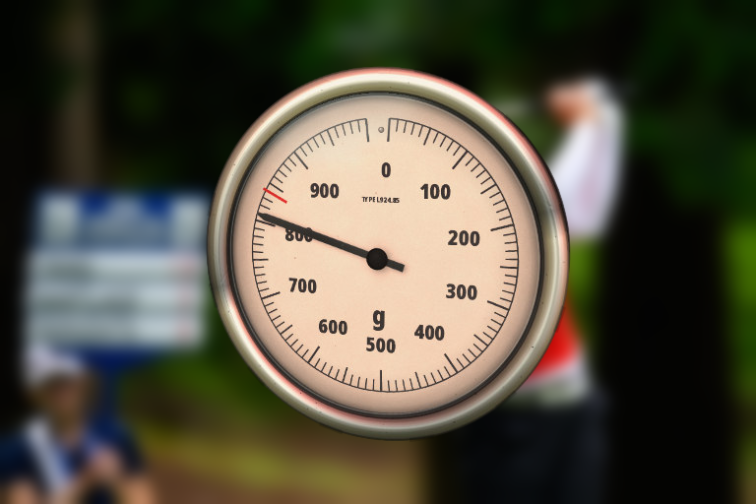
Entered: 810 g
